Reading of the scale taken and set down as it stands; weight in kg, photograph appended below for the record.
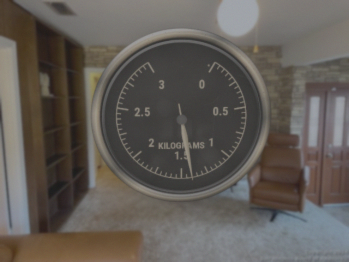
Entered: 1.4 kg
